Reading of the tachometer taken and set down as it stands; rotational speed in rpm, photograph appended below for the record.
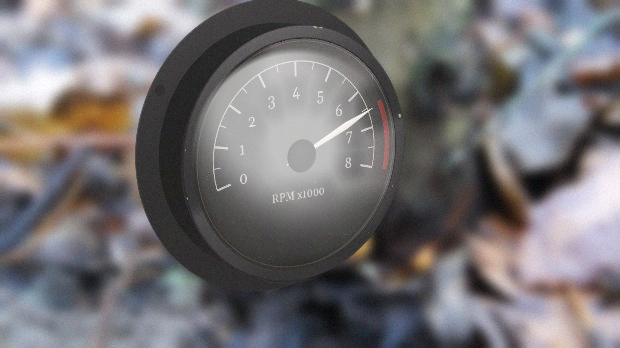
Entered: 6500 rpm
